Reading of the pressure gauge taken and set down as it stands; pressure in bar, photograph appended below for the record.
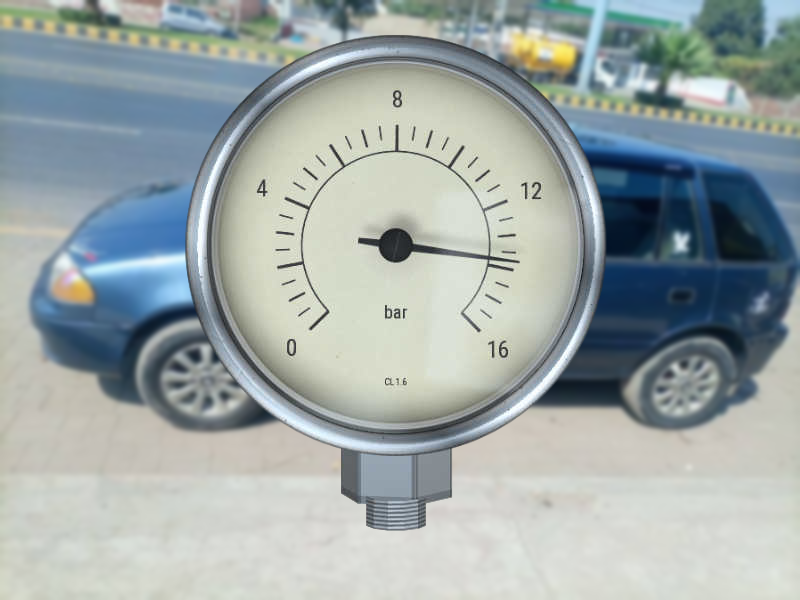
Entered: 13.75 bar
